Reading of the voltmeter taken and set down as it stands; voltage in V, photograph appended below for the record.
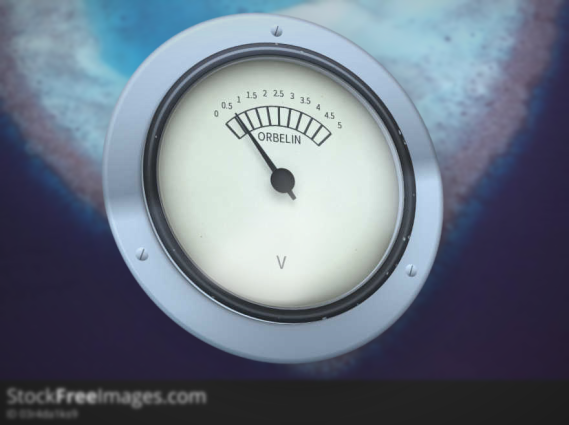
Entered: 0.5 V
